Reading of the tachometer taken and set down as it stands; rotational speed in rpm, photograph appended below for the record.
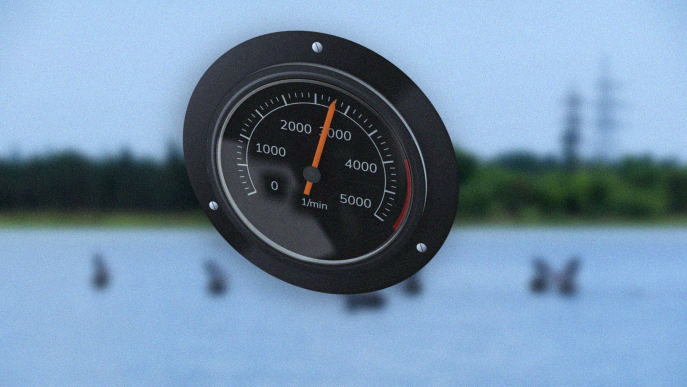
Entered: 2800 rpm
